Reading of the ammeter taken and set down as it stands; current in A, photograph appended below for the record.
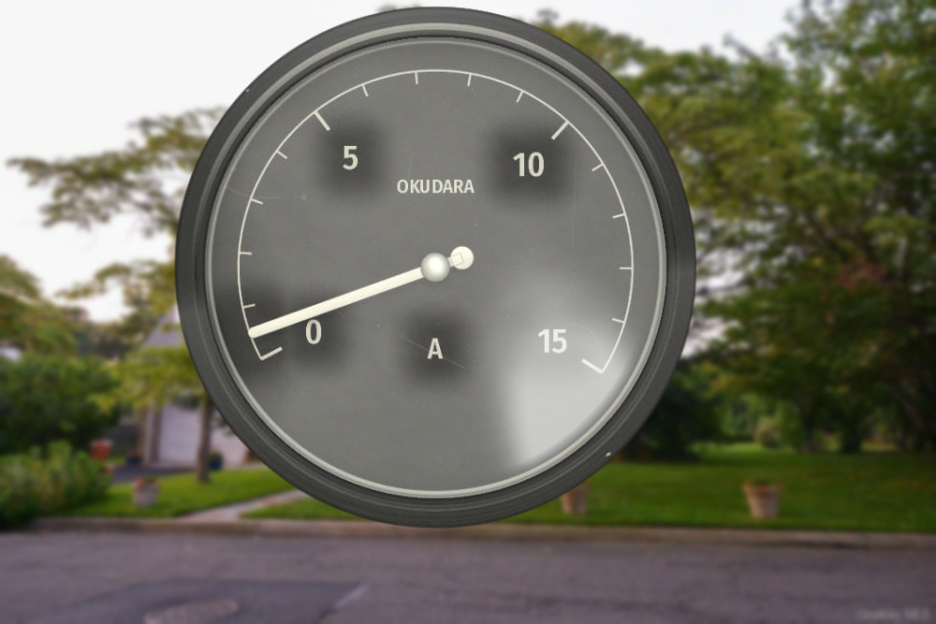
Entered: 0.5 A
